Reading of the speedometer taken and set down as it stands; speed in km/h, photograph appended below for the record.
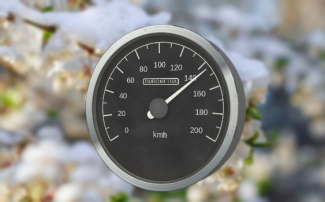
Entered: 145 km/h
